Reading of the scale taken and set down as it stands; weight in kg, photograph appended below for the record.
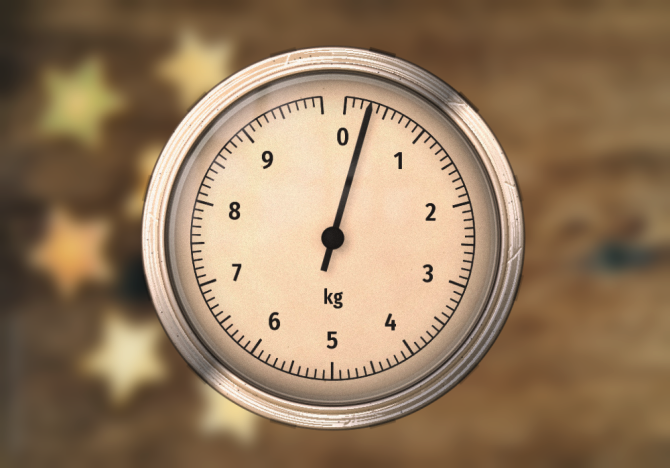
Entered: 0.3 kg
